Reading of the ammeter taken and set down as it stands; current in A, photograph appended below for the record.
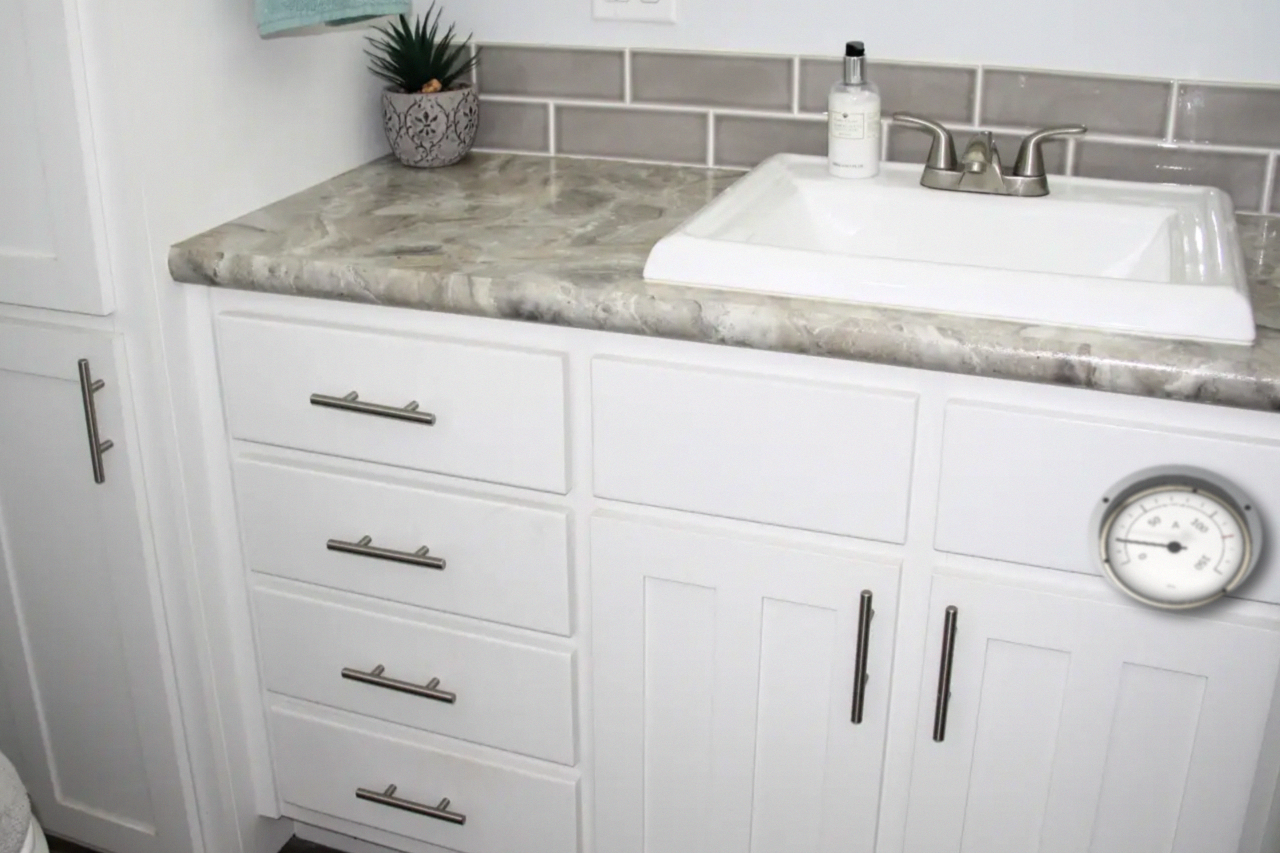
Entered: 20 A
